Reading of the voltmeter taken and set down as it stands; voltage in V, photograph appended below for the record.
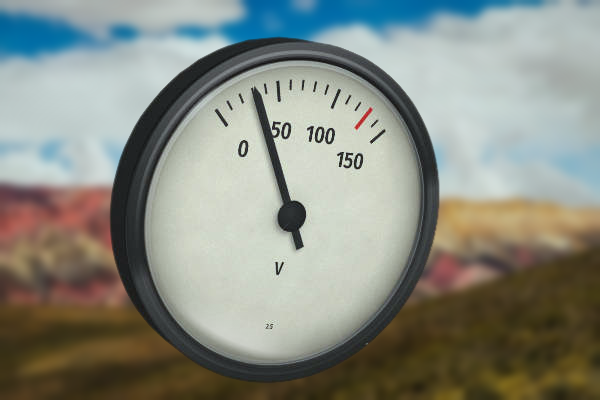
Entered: 30 V
